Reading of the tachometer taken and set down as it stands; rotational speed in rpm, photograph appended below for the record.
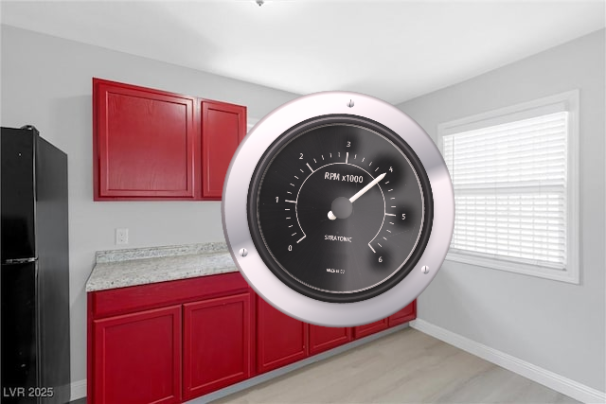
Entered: 4000 rpm
